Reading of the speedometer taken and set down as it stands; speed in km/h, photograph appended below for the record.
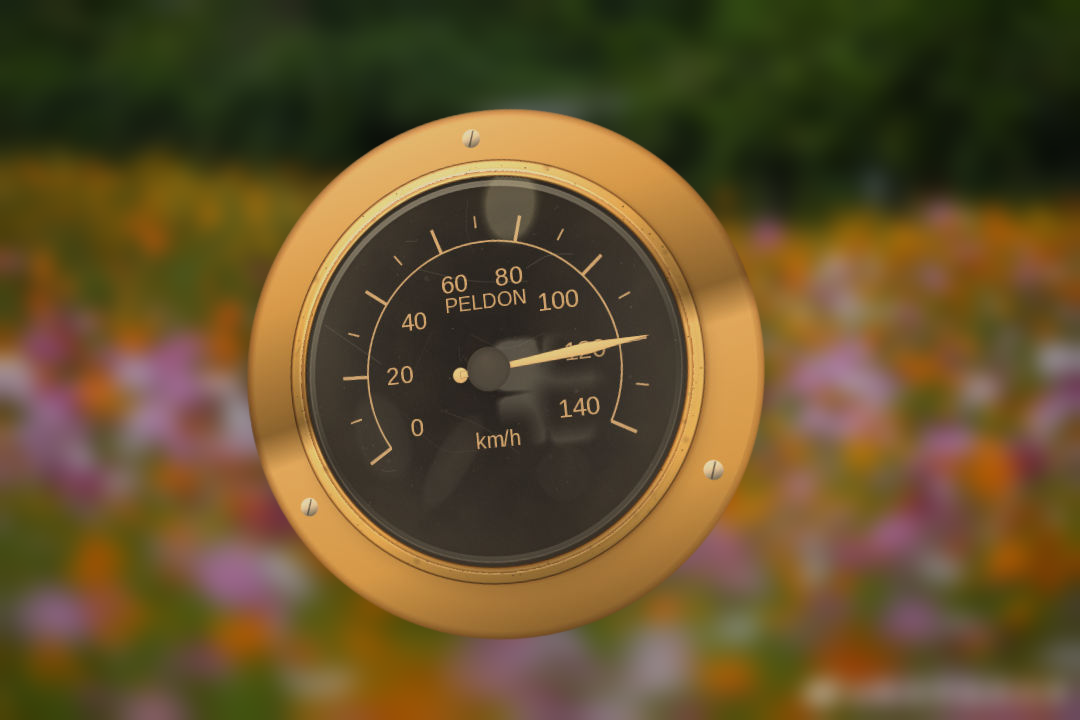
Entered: 120 km/h
